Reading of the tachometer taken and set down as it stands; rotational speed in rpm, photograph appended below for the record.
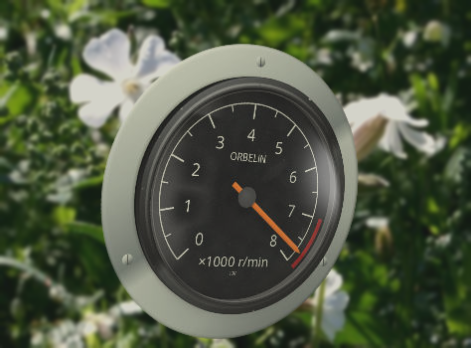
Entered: 7750 rpm
